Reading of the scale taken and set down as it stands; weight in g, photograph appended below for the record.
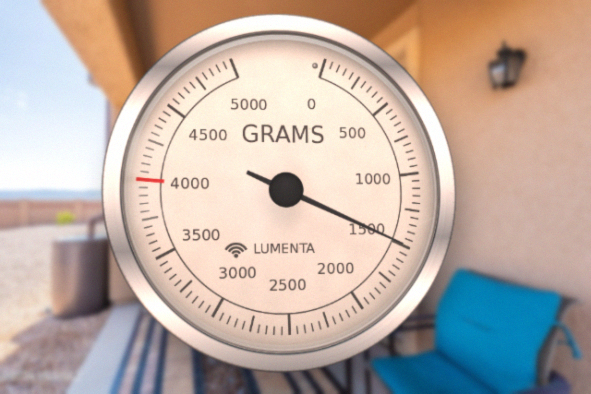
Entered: 1500 g
